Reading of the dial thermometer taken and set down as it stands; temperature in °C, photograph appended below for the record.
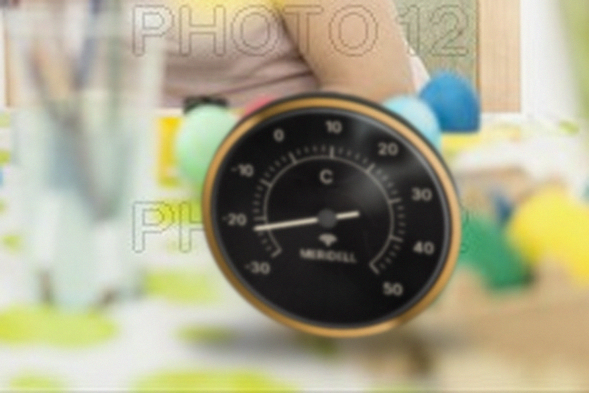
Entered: -22 °C
